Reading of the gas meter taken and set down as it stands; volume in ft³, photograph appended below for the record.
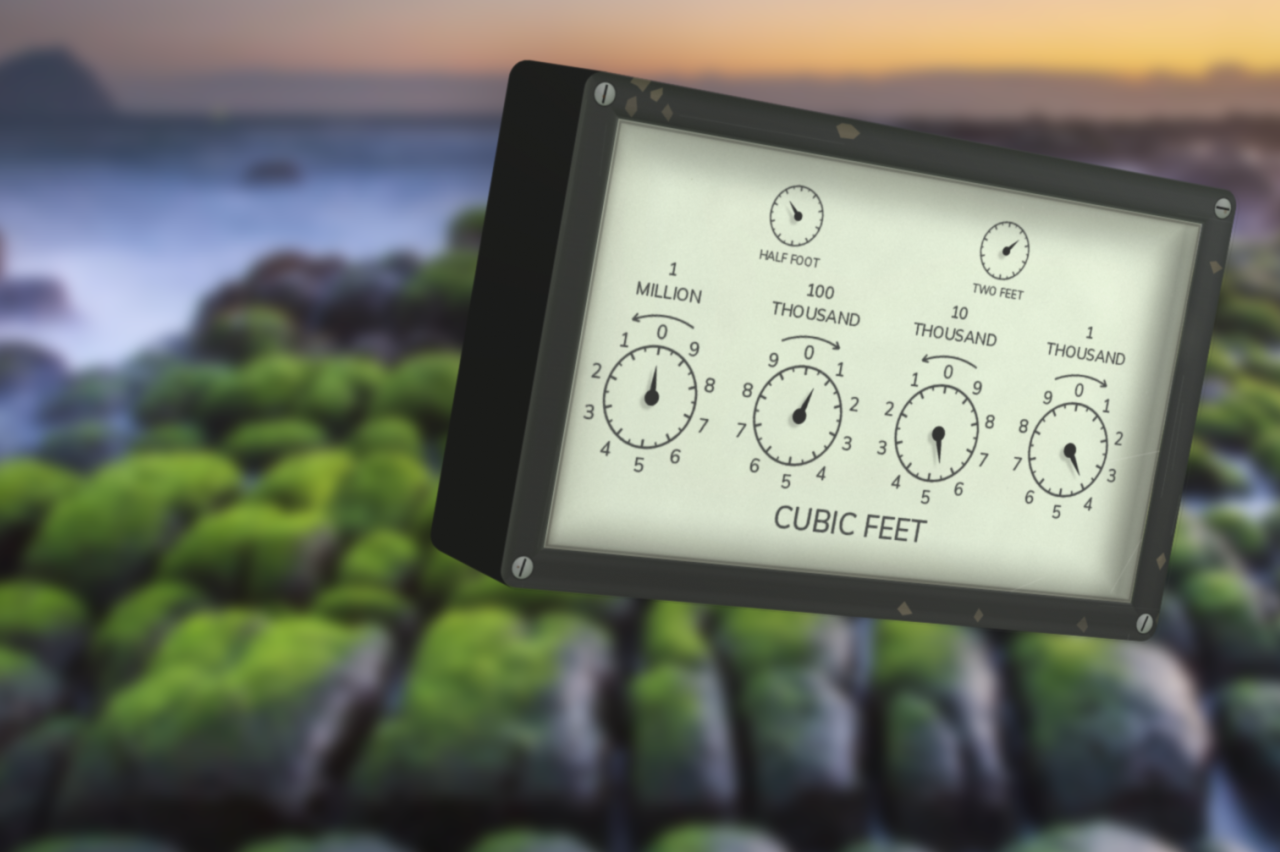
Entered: 5400 ft³
